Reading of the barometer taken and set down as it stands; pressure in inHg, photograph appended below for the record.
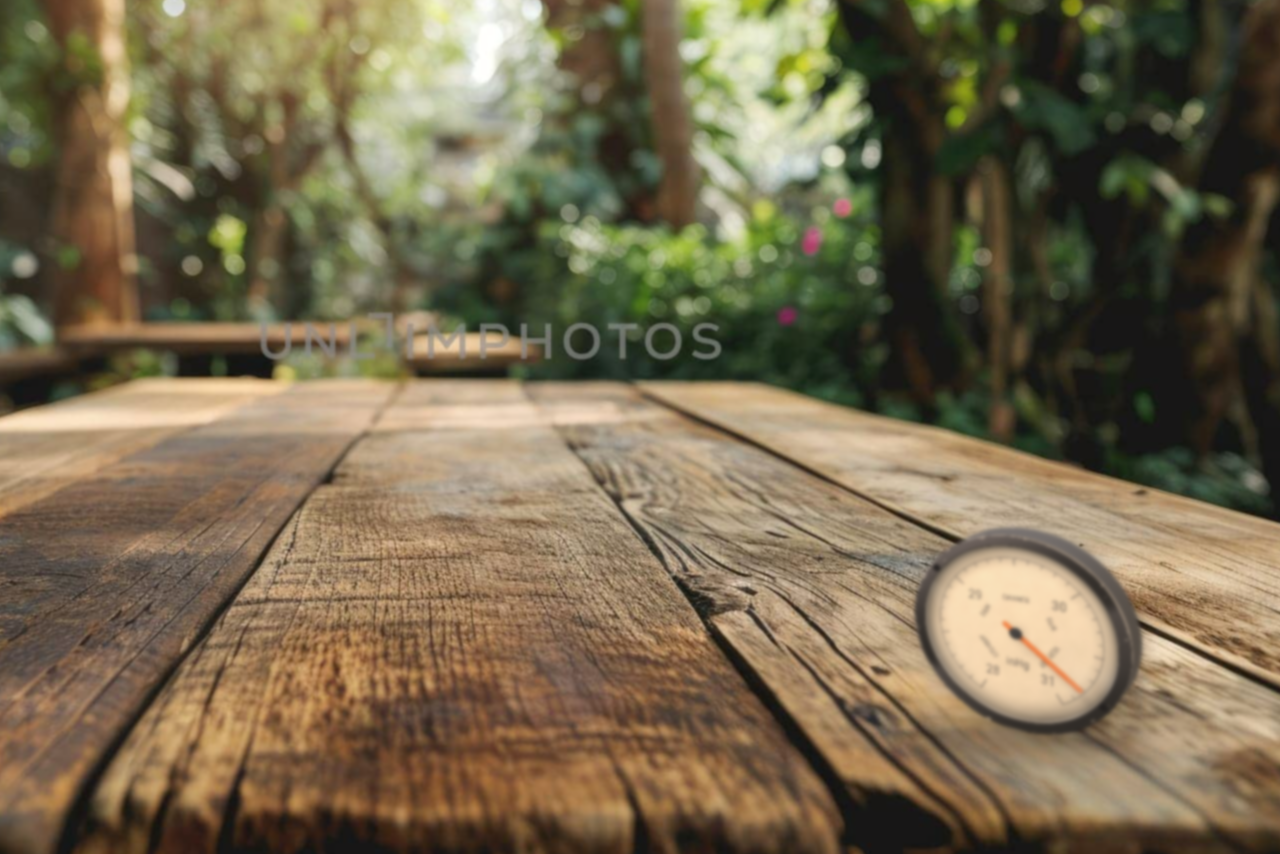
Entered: 30.8 inHg
